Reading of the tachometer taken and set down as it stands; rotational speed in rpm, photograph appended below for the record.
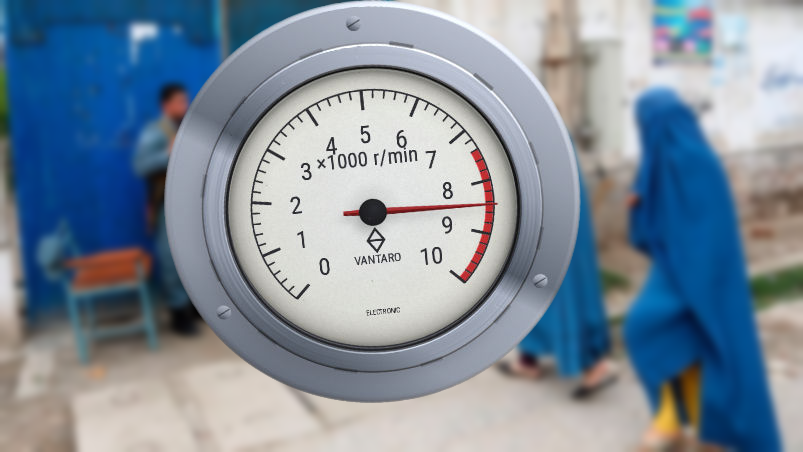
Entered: 8400 rpm
